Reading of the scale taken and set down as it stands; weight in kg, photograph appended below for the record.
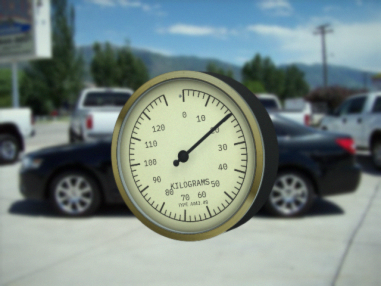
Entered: 20 kg
